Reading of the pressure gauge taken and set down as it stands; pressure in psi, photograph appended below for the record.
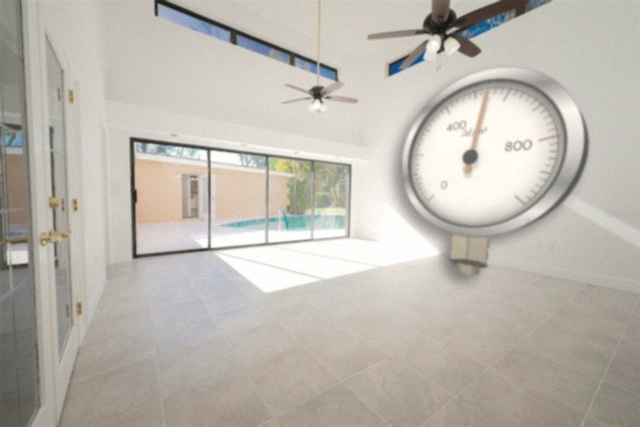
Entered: 540 psi
